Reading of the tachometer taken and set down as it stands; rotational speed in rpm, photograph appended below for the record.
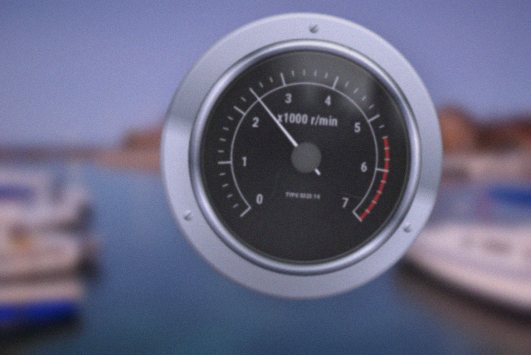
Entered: 2400 rpm
